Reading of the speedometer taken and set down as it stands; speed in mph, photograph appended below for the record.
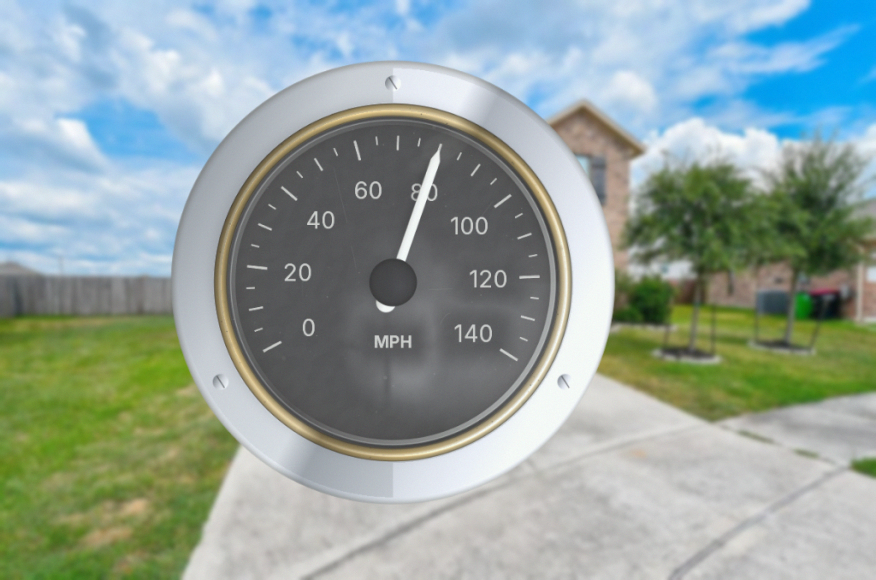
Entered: 80 mph
